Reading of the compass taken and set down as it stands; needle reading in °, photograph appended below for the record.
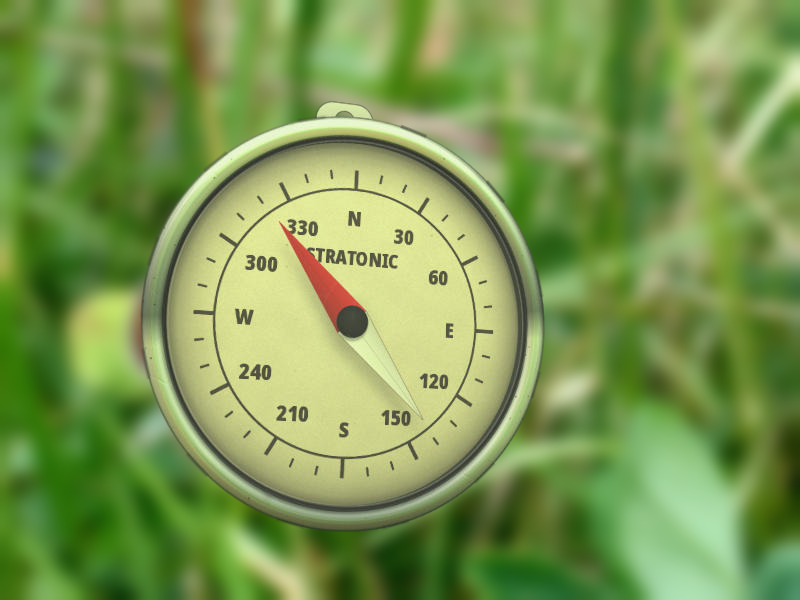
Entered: 320 °
